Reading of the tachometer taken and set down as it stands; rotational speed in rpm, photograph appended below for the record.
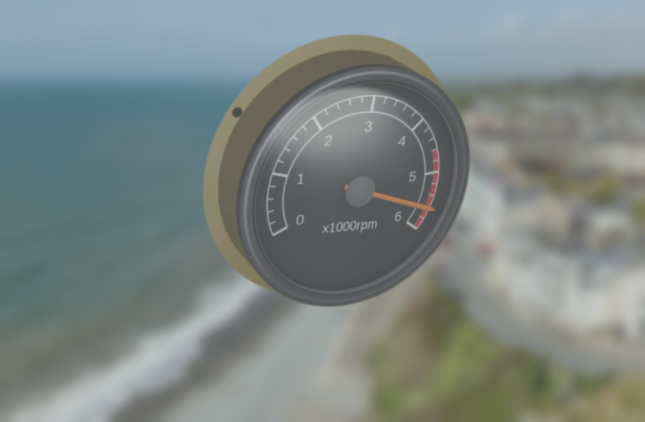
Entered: 5600 rpm
